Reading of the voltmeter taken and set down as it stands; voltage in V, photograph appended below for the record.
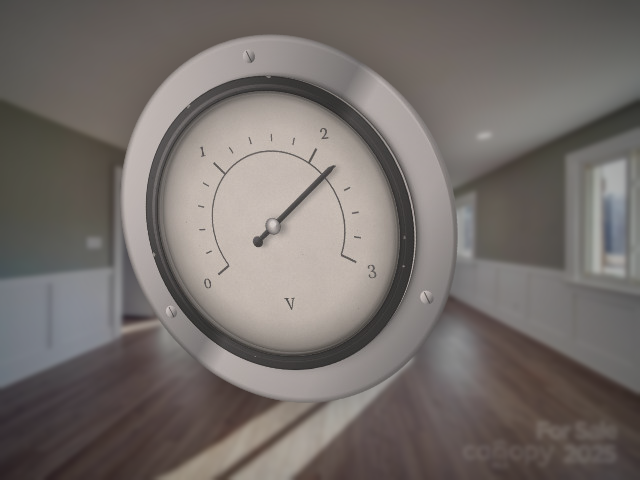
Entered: 2.2 V
